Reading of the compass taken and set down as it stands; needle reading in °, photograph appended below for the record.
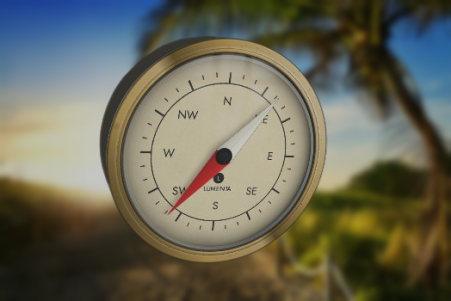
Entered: 220 °
